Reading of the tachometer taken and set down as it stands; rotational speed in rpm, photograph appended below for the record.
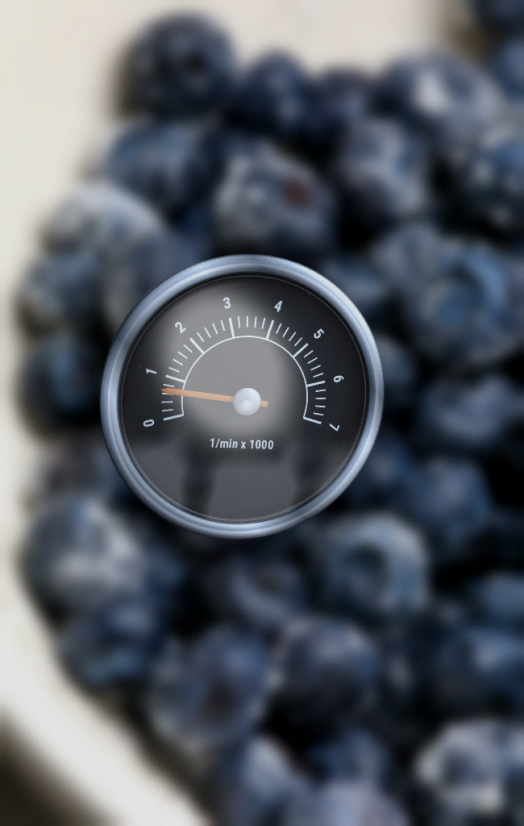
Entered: 700 rpm
